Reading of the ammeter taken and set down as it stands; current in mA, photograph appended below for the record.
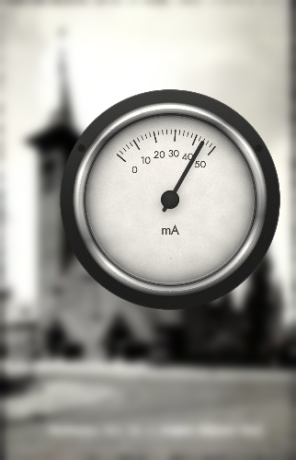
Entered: 44 mA
